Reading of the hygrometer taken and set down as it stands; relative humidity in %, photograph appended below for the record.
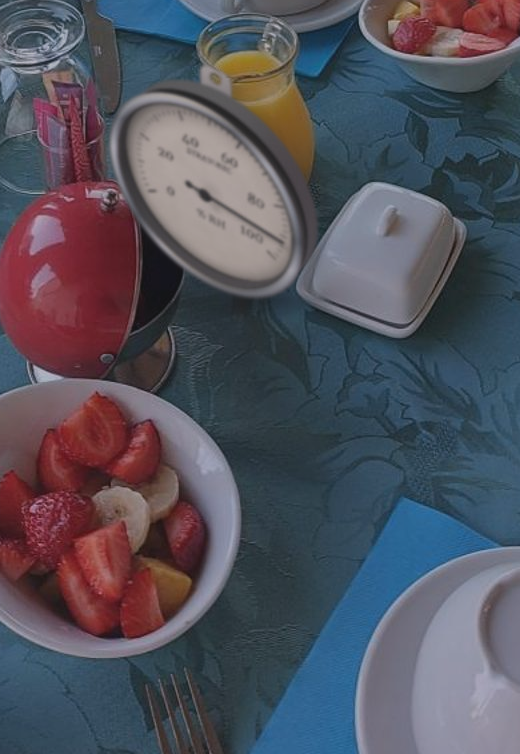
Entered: 90 %
